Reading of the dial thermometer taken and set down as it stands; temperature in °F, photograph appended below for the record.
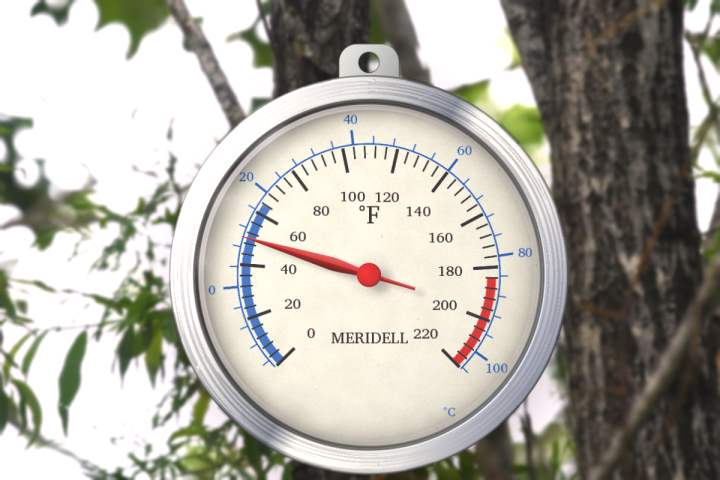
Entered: 50 °F
